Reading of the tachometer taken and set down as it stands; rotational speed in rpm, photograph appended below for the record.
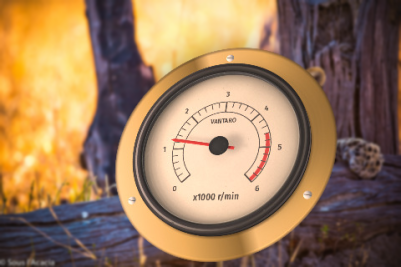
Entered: 1200 rpm
